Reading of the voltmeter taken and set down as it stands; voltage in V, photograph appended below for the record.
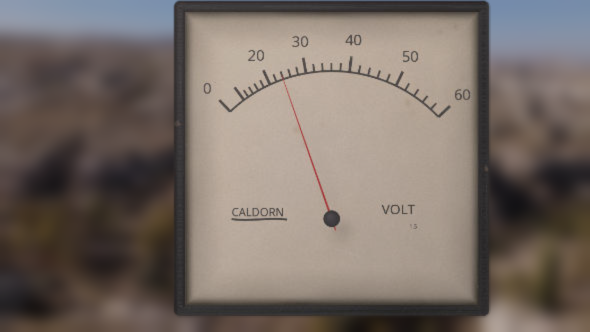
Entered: 24 V
